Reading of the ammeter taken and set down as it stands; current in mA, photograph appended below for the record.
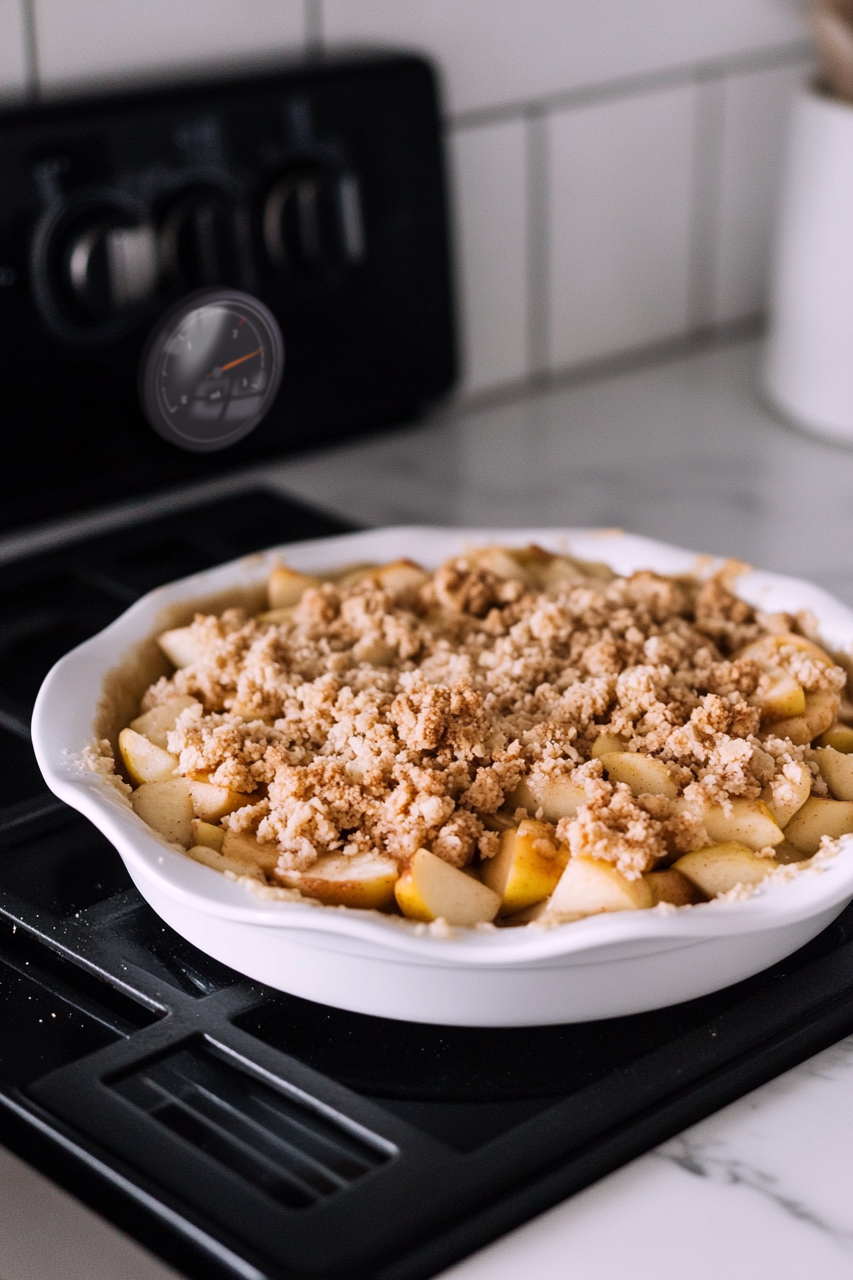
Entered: 2.5 mA
